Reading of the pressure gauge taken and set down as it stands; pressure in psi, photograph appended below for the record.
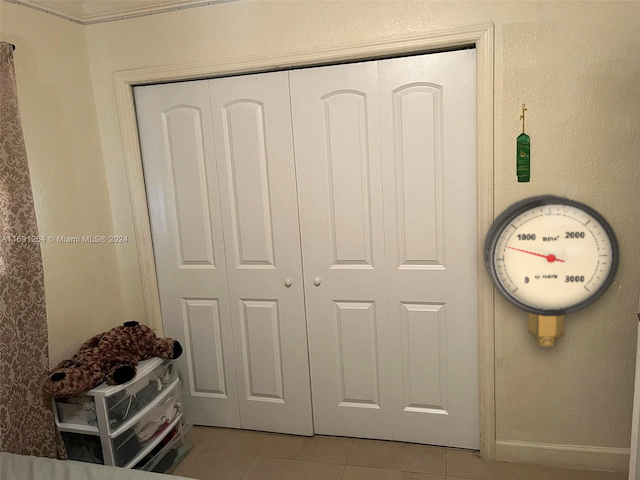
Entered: 700 psi
